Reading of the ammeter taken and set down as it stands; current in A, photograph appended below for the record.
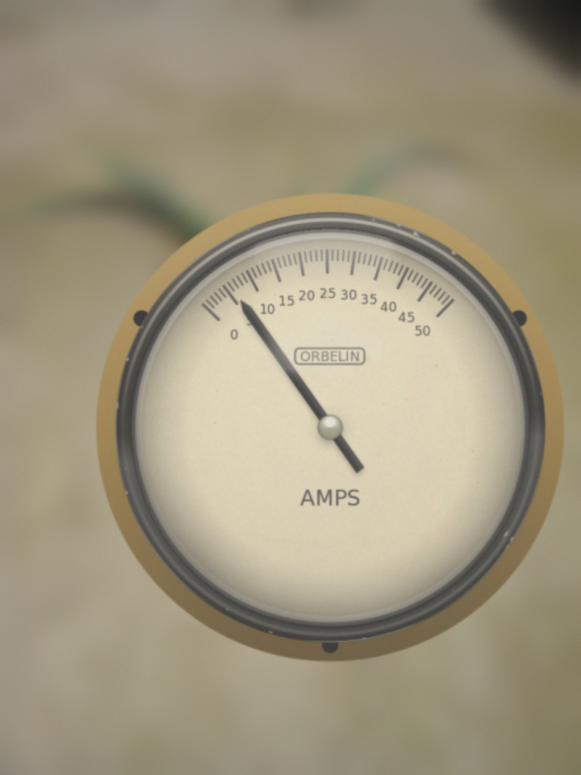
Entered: 6 A
